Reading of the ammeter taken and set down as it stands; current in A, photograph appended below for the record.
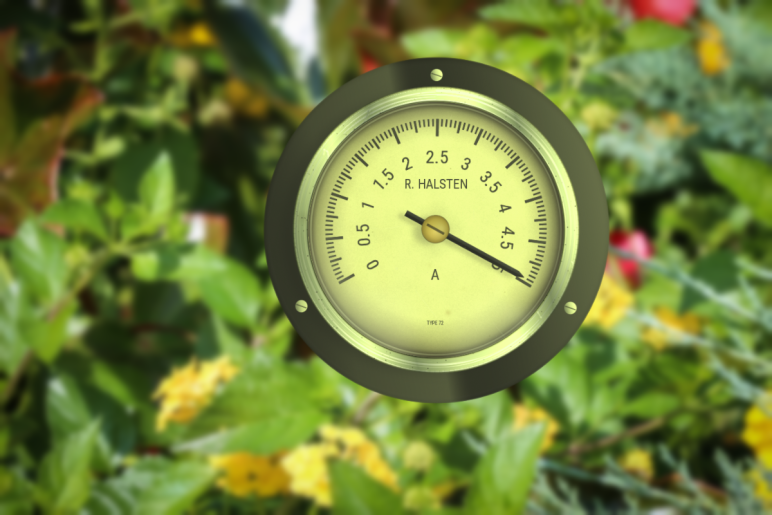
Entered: 4.95 A
